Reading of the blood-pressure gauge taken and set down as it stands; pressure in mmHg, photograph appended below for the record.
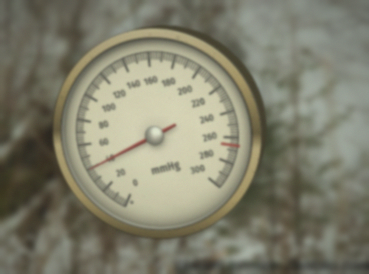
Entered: 40 mmHg
